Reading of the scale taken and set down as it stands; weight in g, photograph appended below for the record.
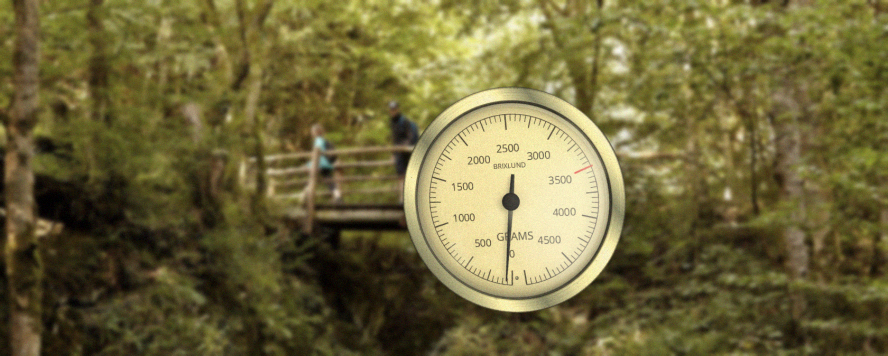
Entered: 50 g
